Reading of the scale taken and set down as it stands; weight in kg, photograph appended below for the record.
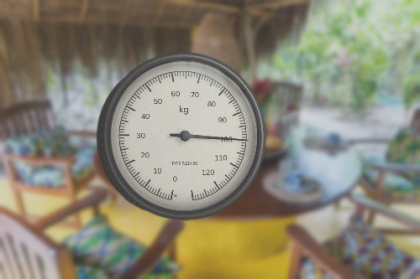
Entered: 100 kg
